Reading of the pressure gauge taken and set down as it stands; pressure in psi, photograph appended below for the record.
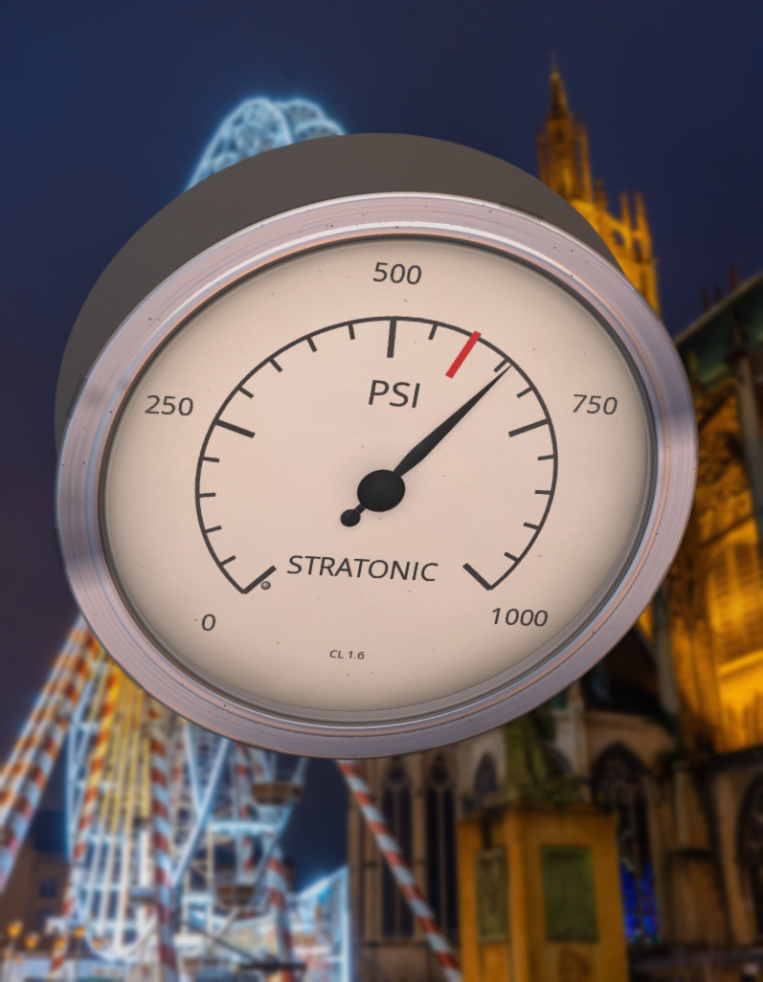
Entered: 650 psi
